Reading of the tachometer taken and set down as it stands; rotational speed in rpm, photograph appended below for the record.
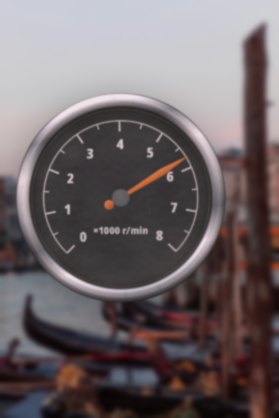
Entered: 5750 rpm
